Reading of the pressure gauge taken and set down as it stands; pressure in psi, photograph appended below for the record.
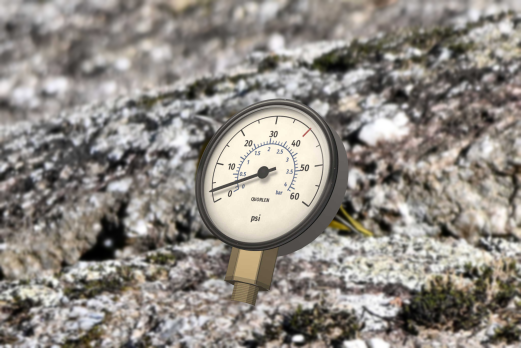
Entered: 2.5 psi
